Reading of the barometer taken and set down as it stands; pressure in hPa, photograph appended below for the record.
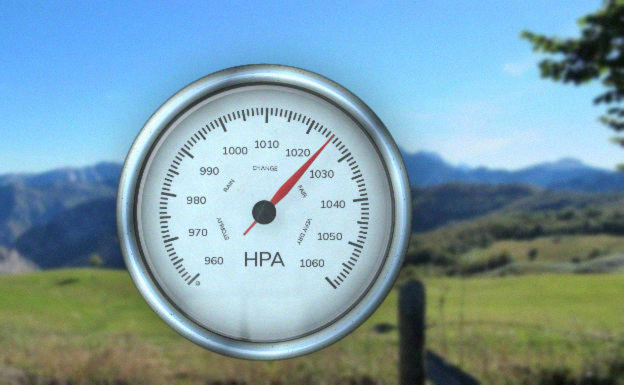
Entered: 1025 hPa
